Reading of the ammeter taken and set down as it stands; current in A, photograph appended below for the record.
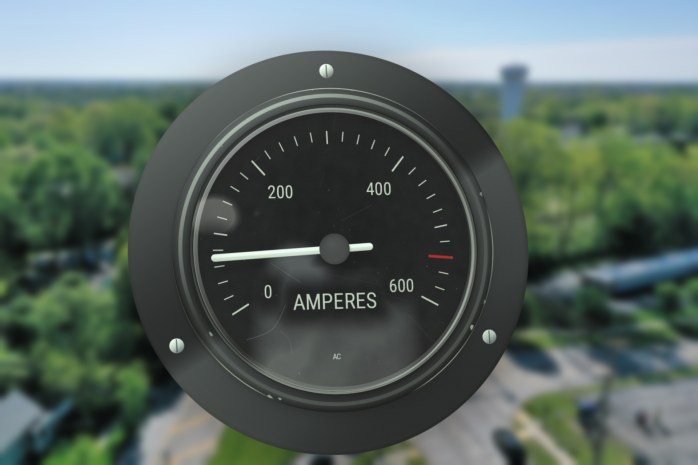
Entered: 70 A
